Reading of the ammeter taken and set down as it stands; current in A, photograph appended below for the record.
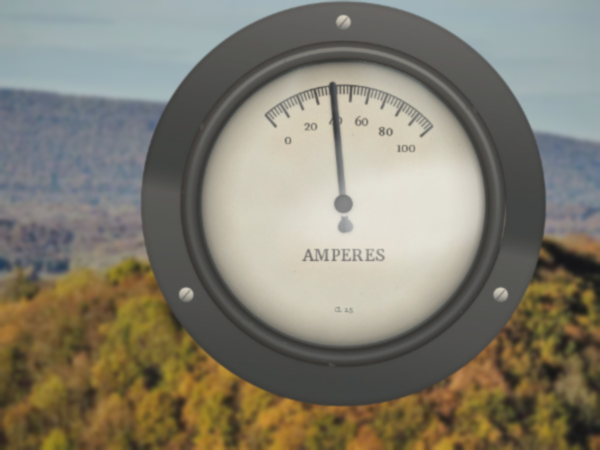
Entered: 40 A
